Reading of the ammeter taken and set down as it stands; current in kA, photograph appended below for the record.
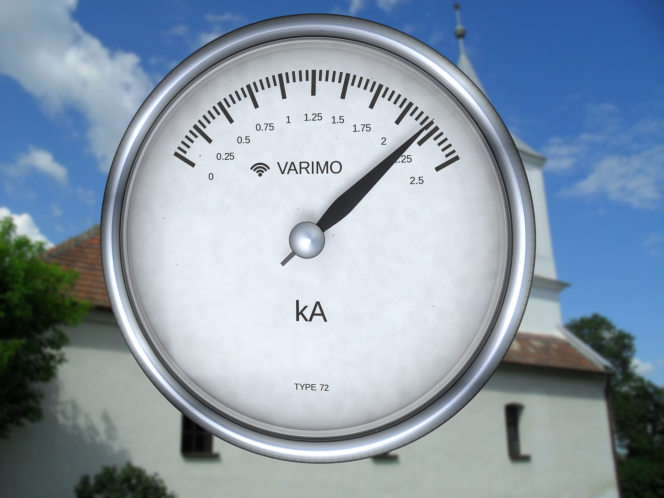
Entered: 2.2 kA
